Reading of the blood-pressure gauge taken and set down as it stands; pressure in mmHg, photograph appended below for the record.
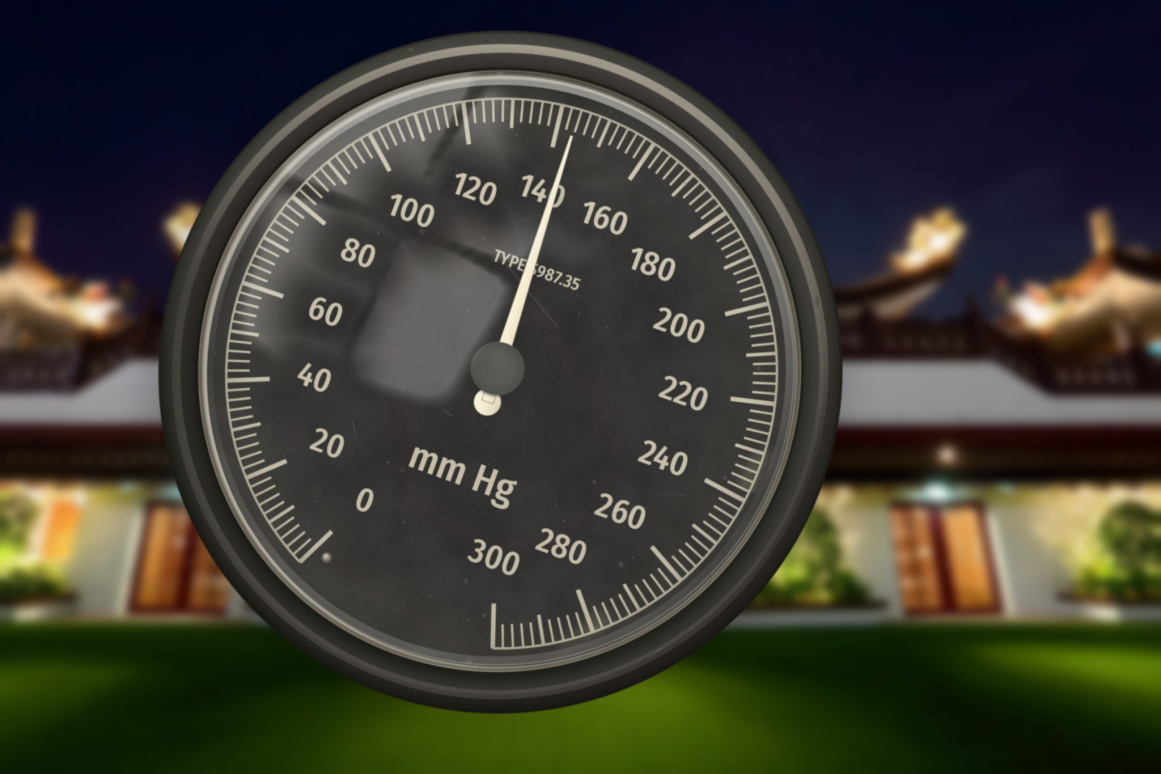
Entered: 144 mmHg
